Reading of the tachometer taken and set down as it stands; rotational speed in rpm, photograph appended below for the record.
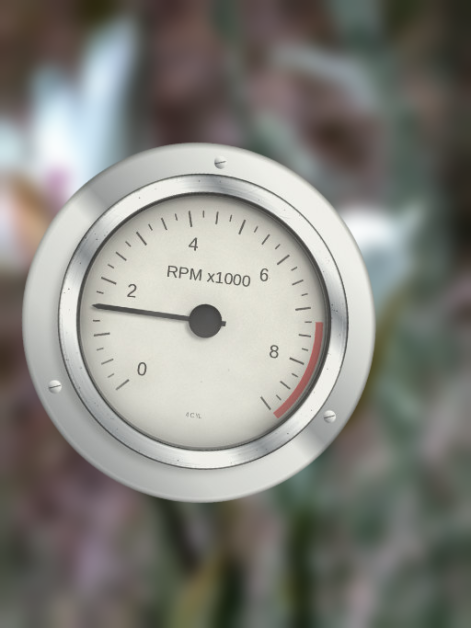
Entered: 1500 rpm
